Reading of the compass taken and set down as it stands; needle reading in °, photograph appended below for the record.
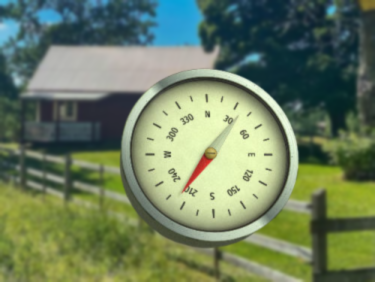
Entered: 217.5 °
